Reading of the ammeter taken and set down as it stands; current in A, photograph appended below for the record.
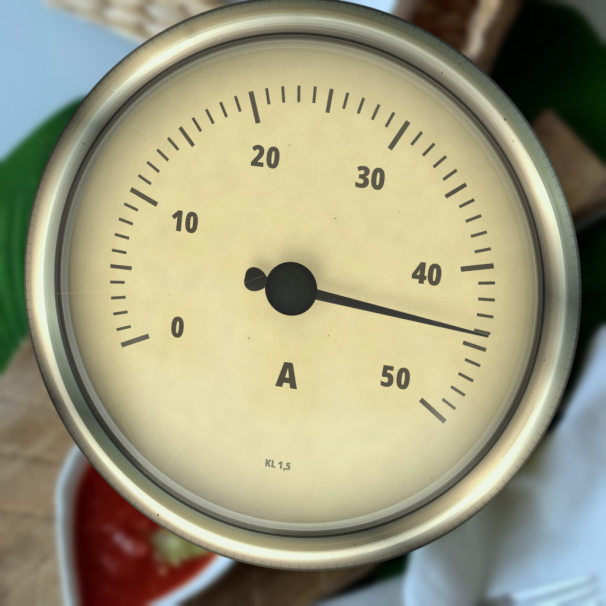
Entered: 44 A
